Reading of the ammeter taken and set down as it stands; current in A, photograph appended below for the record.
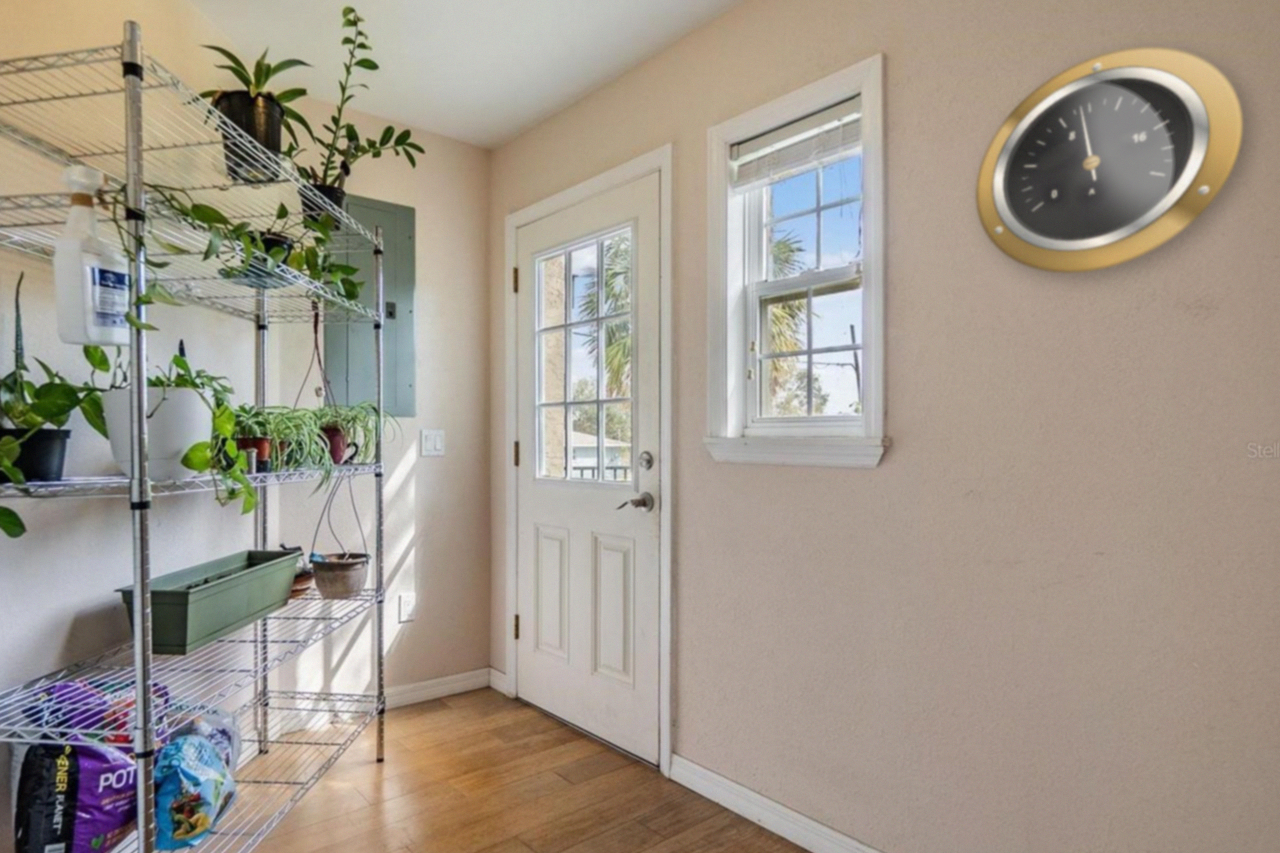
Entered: 9.5 A
